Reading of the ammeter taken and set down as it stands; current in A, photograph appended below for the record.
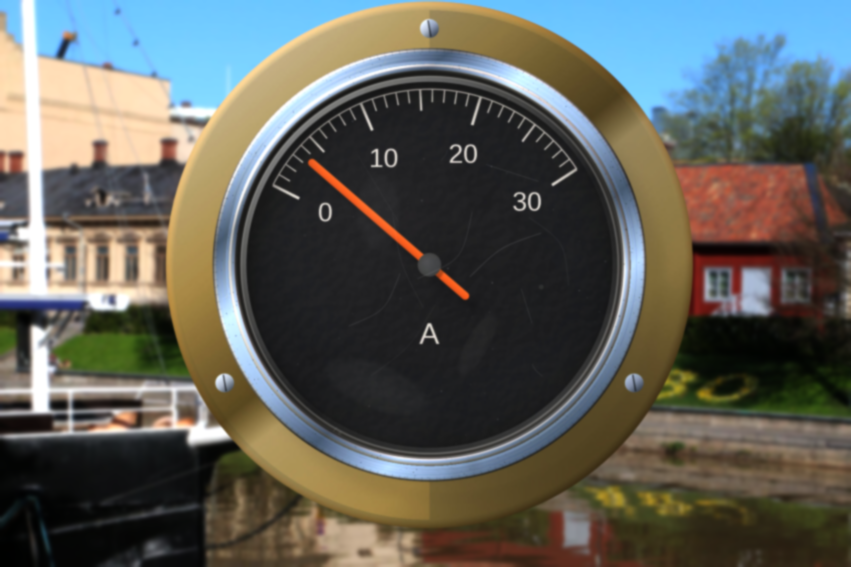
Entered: 3.5 A
